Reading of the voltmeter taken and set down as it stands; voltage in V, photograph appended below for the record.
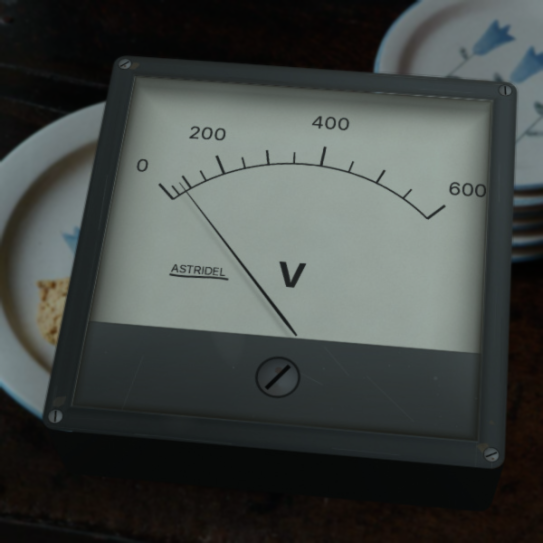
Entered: 75 V
